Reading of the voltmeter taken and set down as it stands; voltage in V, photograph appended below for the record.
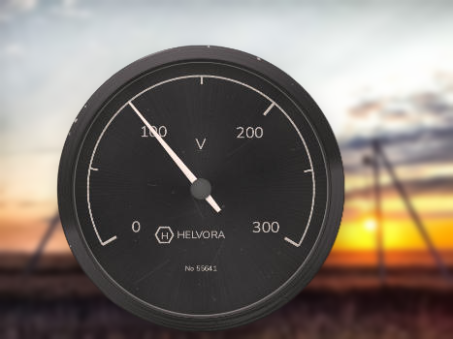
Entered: 100 V
